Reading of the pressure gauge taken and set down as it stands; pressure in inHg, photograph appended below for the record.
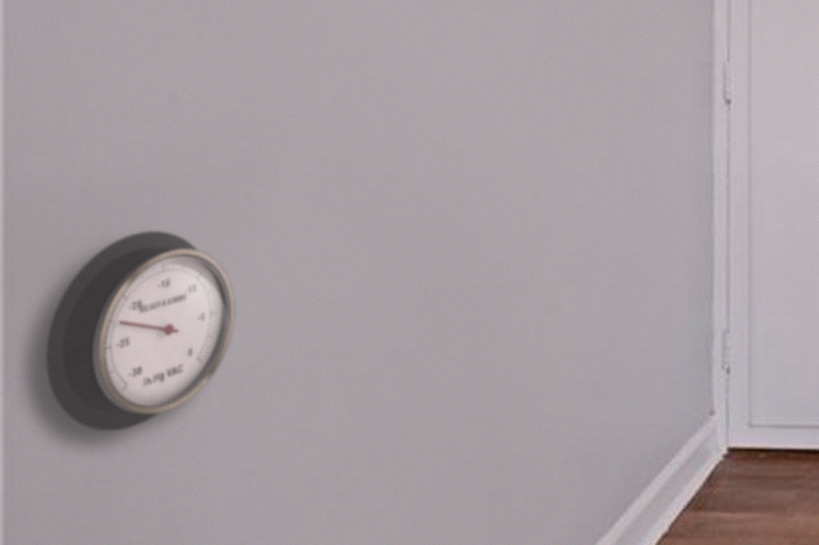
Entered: -22.5 inHg
